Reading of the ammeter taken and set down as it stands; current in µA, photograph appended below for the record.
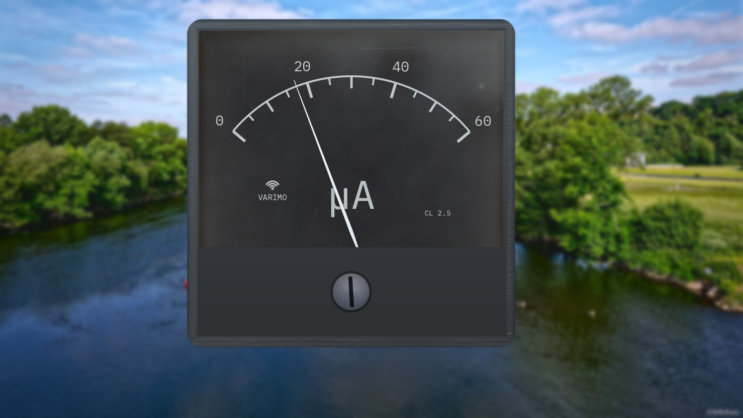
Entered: 17.5 µA
